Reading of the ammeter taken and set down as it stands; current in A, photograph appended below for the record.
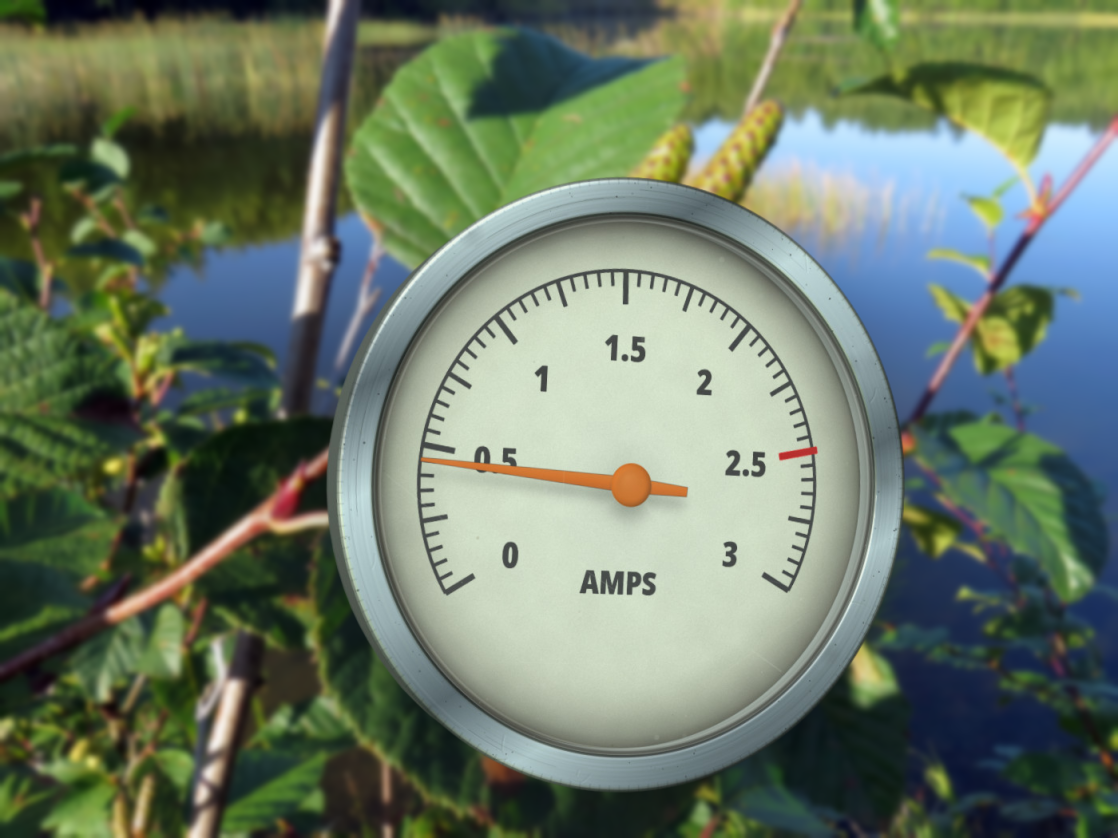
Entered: 0.45 A
